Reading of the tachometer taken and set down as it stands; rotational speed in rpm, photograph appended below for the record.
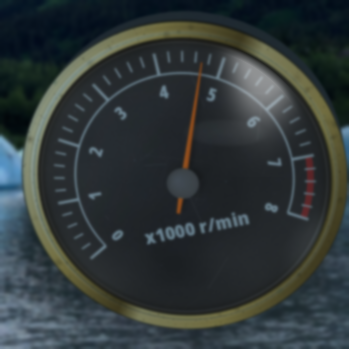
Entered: 4700 rpm
